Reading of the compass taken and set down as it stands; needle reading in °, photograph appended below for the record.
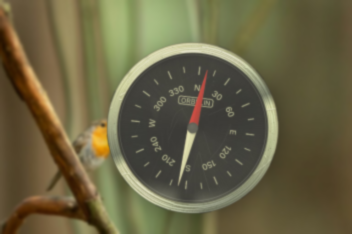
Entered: 7.5 °
